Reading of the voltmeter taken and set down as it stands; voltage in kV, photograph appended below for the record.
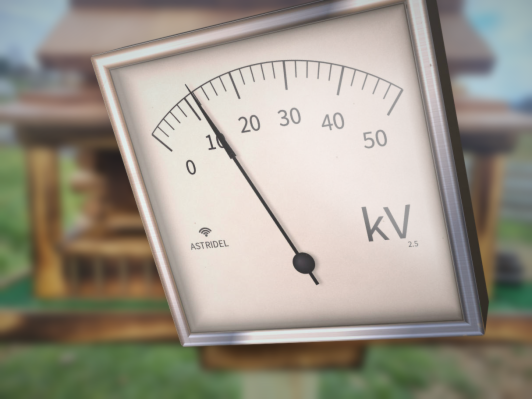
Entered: 12 kV
